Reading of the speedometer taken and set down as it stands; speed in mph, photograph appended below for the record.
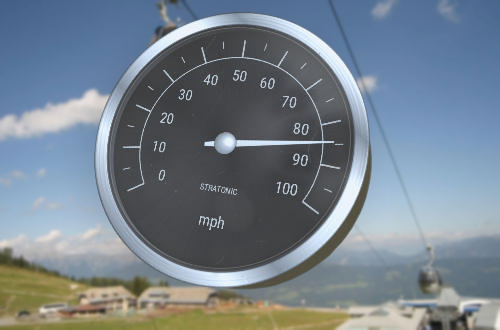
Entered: 85 mph
